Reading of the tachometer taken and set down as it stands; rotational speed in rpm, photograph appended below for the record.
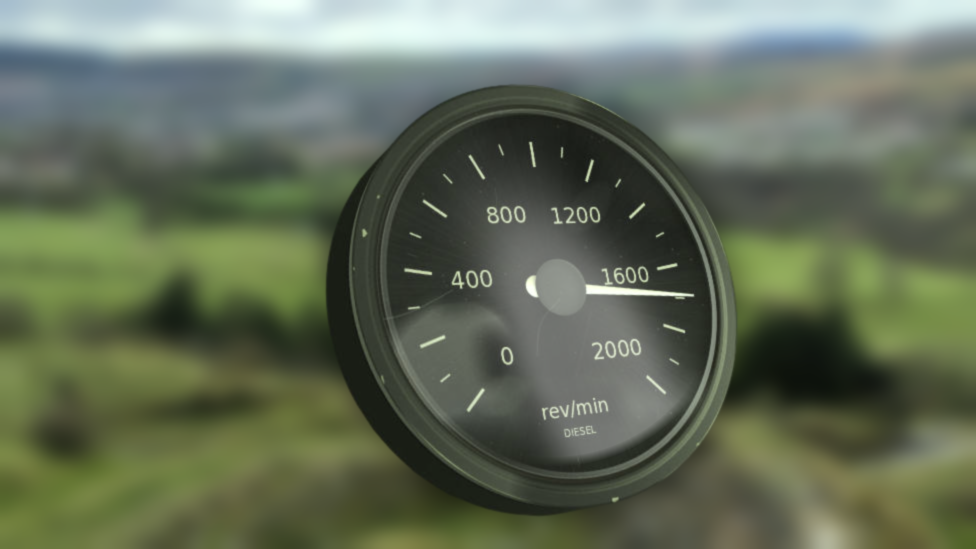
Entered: 1700 rpm
